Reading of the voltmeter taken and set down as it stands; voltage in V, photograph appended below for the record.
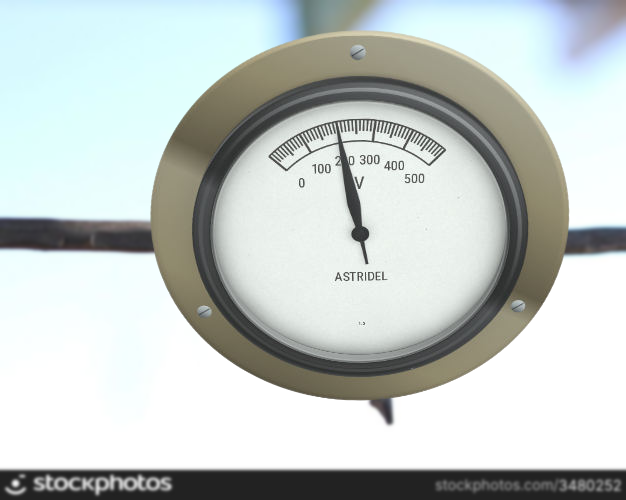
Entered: 200 V
